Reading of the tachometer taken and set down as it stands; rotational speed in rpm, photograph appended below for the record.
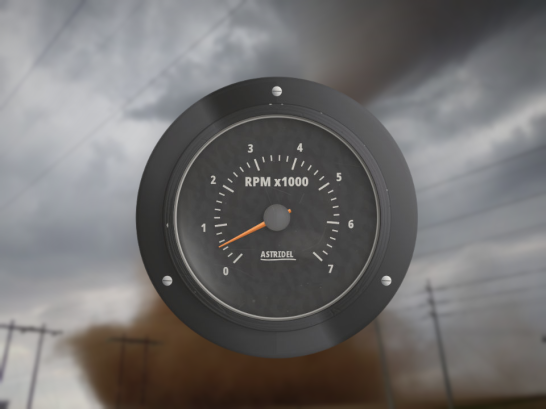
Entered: 500 rpm
